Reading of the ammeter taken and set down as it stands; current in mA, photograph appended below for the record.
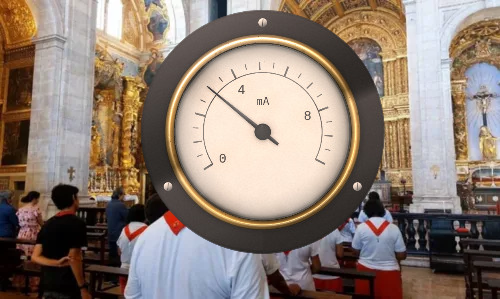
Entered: 3 mA
